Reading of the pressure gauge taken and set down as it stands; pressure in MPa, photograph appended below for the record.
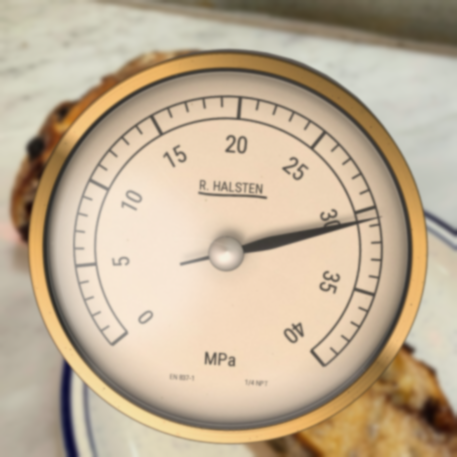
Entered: 30.5 MPa
